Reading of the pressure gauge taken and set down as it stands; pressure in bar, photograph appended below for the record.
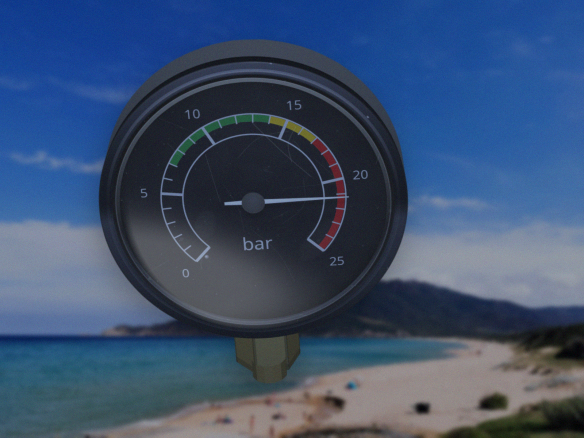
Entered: 21 bar
